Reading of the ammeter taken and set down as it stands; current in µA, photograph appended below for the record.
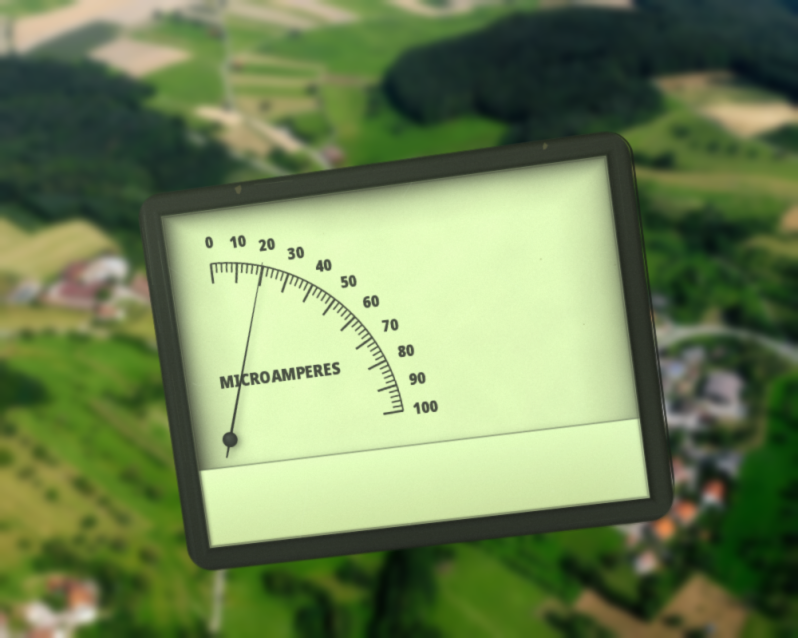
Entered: 20 µA
